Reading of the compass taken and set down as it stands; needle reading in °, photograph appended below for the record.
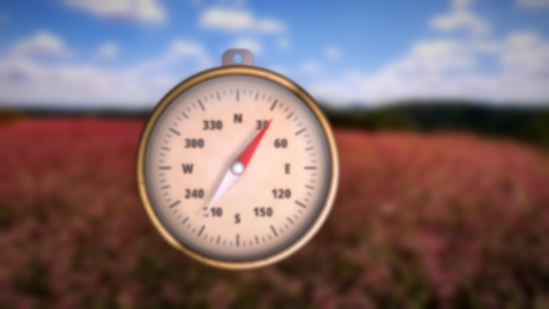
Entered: 35 °
